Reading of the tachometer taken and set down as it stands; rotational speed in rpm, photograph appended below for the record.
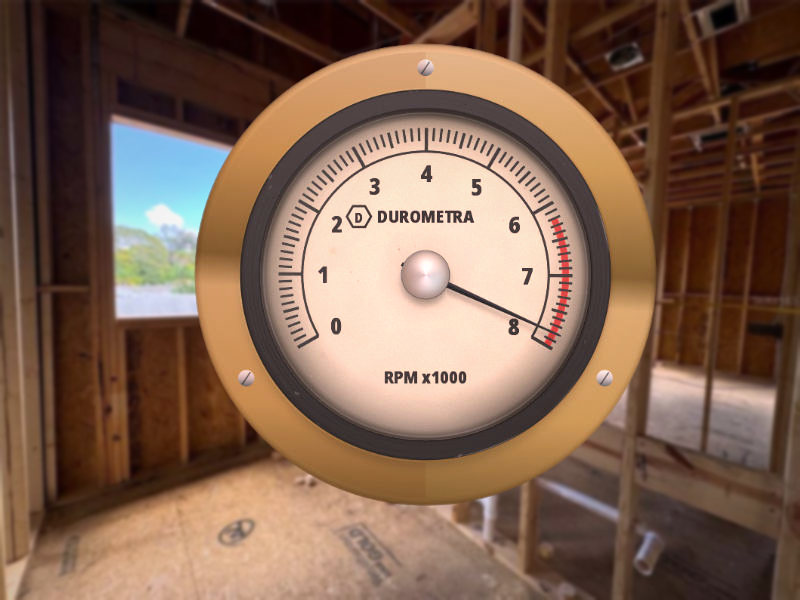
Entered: 7800 rpm
